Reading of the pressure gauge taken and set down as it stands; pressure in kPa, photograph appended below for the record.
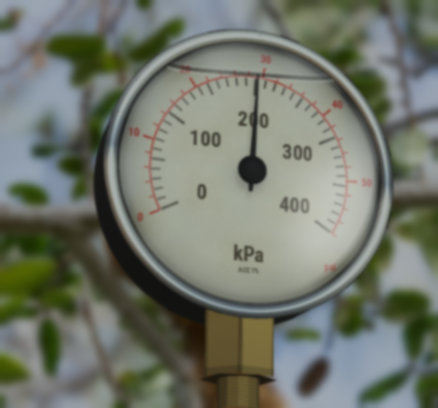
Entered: 200 kPa
